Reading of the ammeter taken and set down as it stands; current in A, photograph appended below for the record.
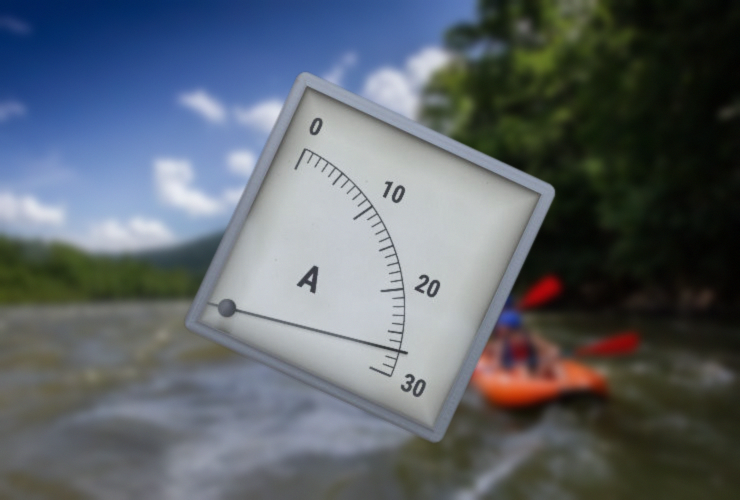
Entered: 27 A
